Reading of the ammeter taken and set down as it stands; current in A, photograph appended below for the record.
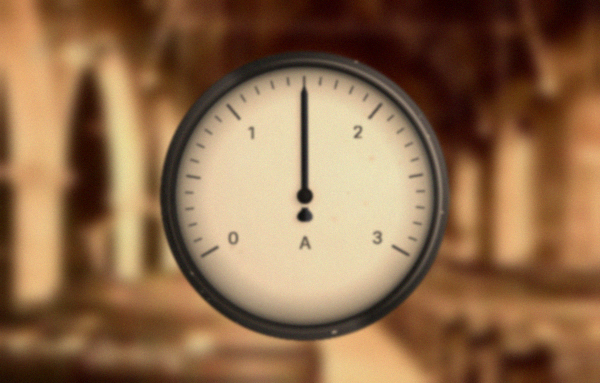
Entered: 1.5 A
